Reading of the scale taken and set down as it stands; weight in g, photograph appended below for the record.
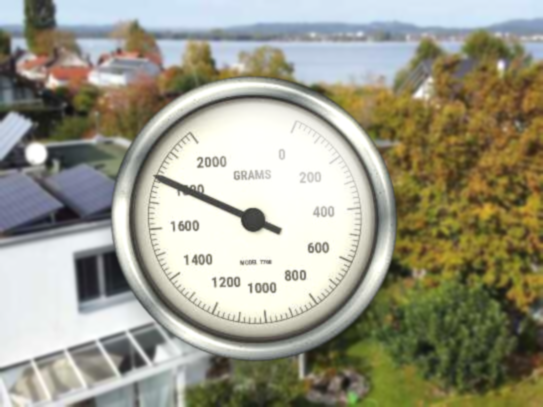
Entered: 1800 g
